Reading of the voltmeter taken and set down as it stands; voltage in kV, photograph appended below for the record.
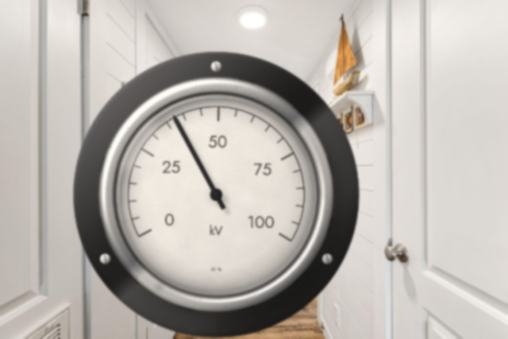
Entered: 37.5 kV
